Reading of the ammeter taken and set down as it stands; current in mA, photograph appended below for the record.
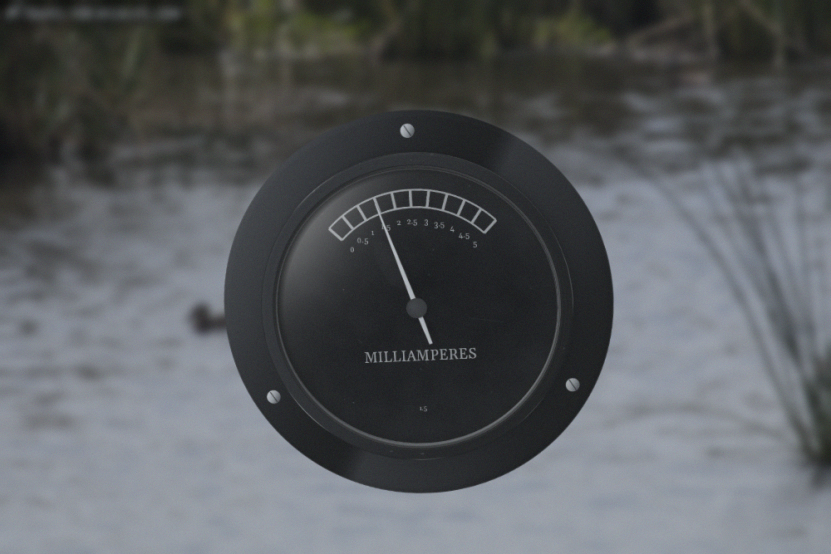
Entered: 1.5 mA
